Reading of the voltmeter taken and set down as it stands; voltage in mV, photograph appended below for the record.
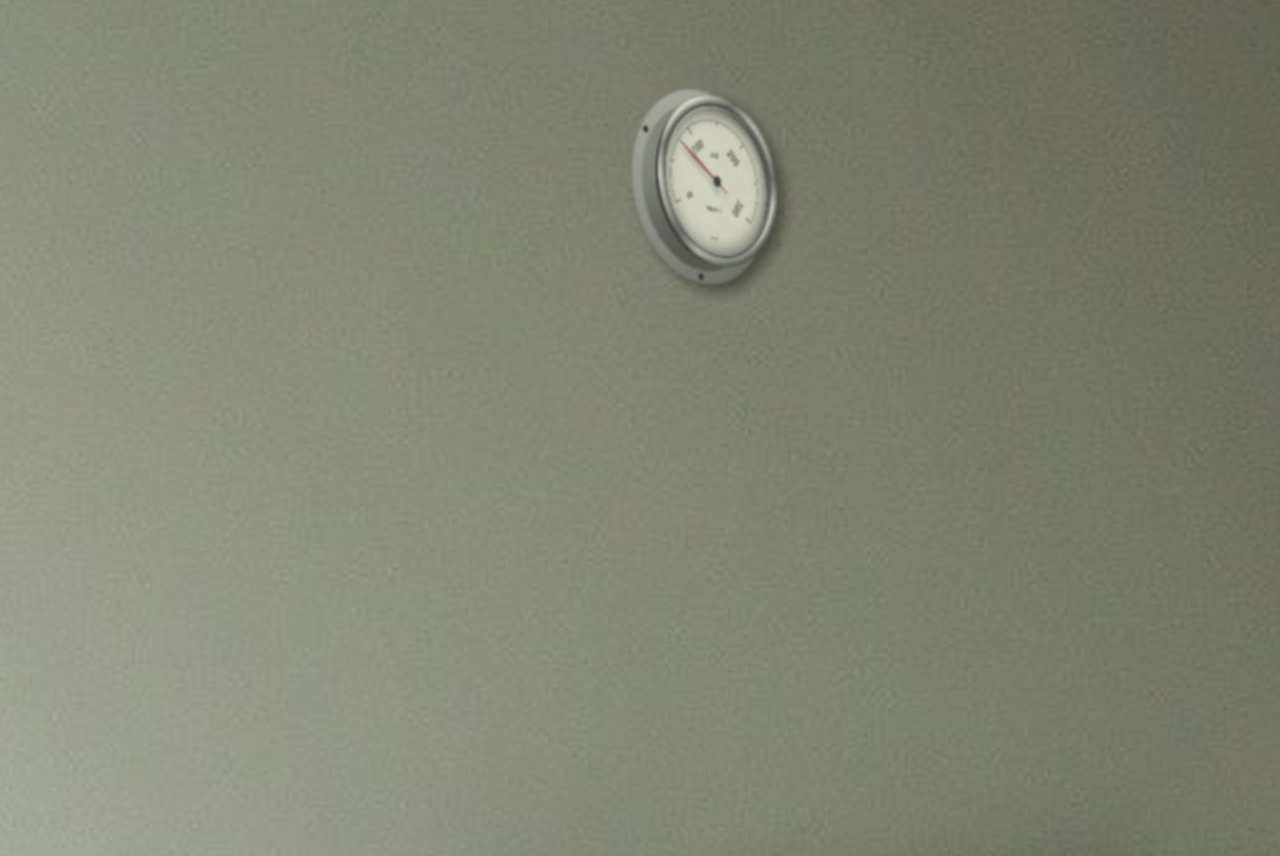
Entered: 75 mV
